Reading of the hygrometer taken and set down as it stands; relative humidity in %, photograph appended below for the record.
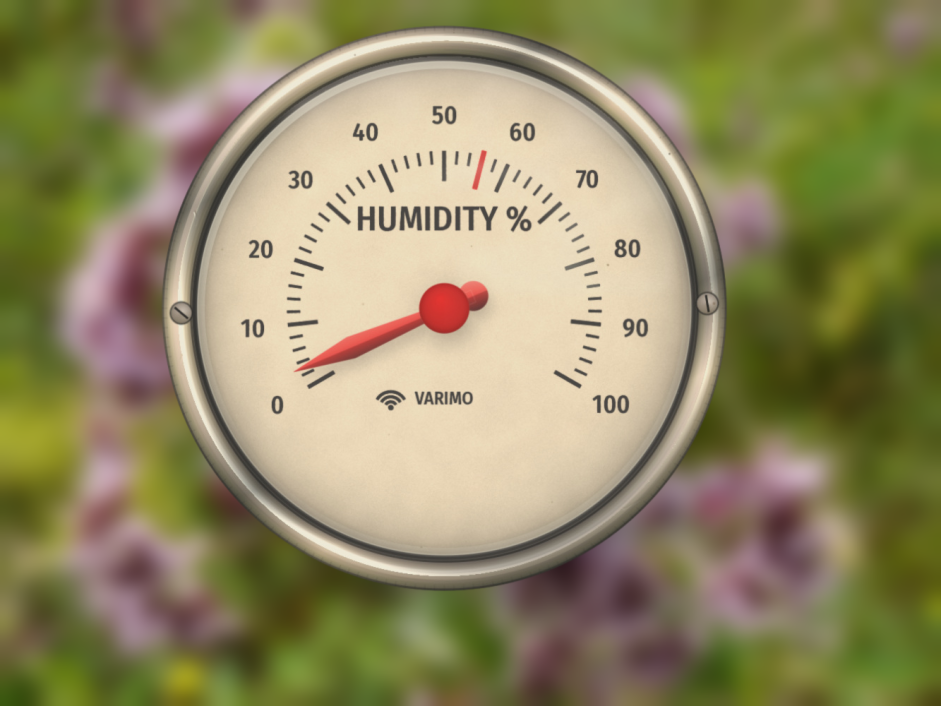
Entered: 3 %
